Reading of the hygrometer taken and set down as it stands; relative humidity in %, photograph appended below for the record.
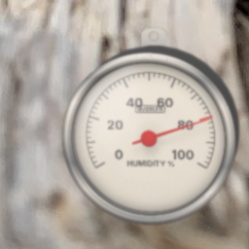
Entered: 80 %
